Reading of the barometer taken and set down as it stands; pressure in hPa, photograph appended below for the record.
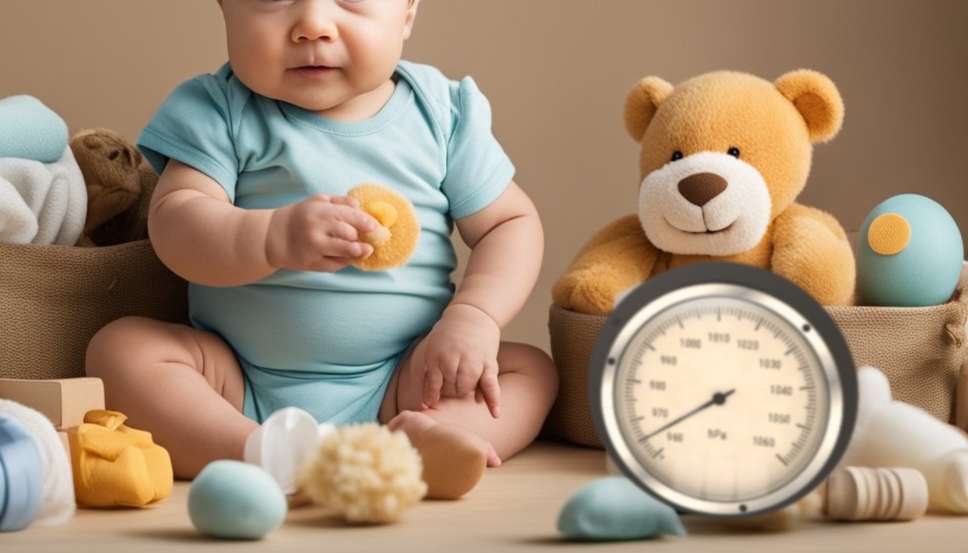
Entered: 965 hPa
